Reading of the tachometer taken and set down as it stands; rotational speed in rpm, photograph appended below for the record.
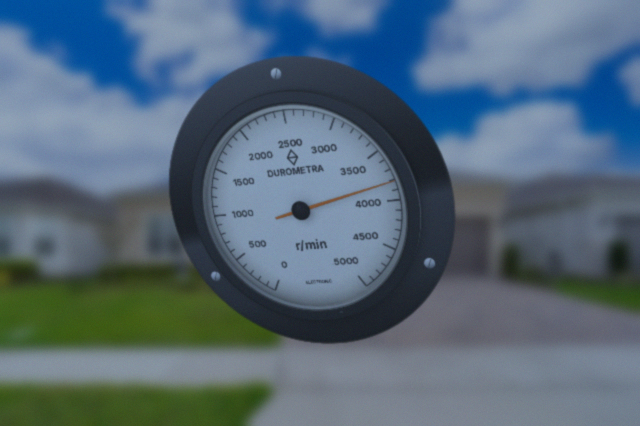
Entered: 3800 rpm
